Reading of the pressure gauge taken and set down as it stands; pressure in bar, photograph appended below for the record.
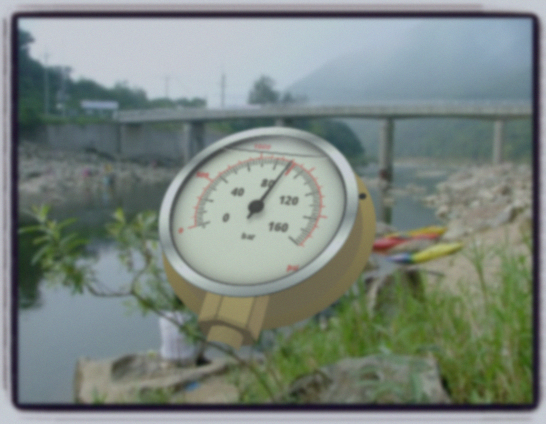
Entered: 90 bar
